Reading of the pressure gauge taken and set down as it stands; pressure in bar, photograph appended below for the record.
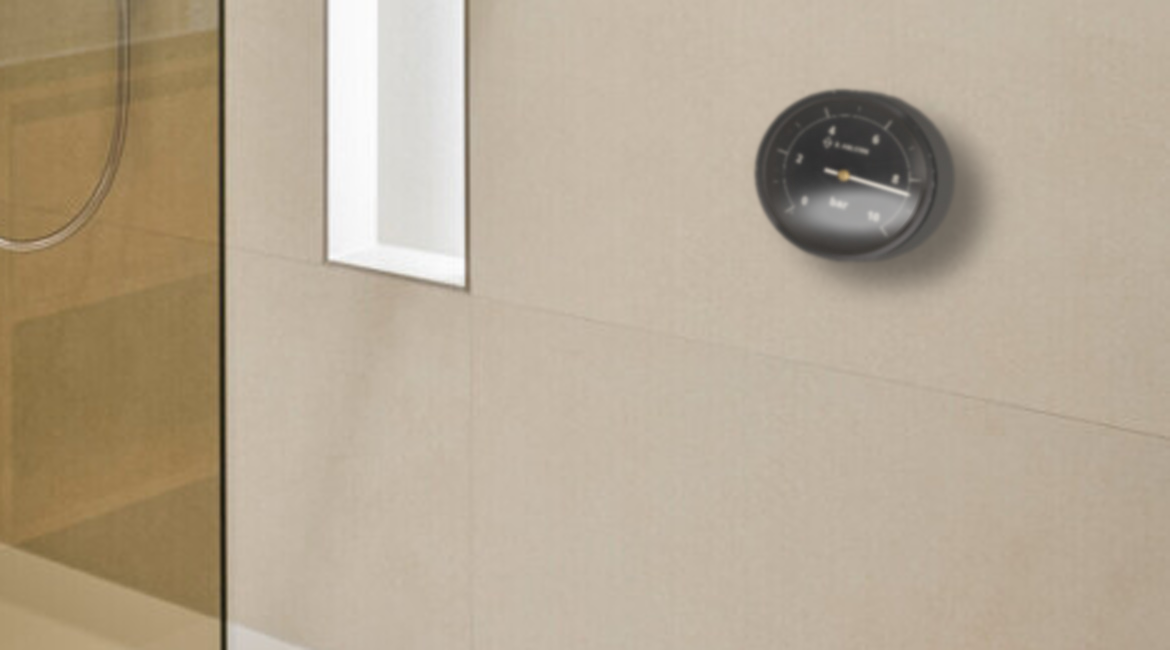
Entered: 8.5 bar
